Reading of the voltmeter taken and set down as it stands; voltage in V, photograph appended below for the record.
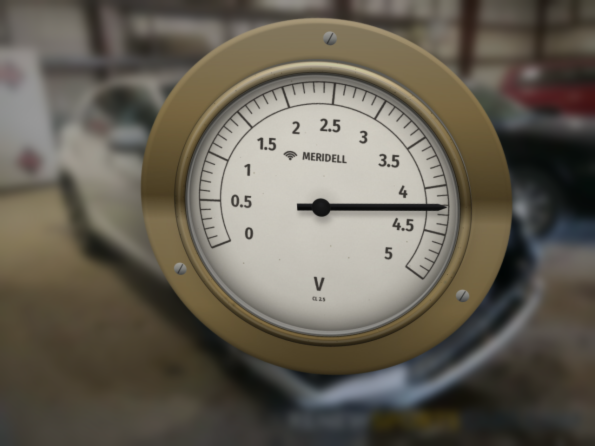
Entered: 4.2 V
